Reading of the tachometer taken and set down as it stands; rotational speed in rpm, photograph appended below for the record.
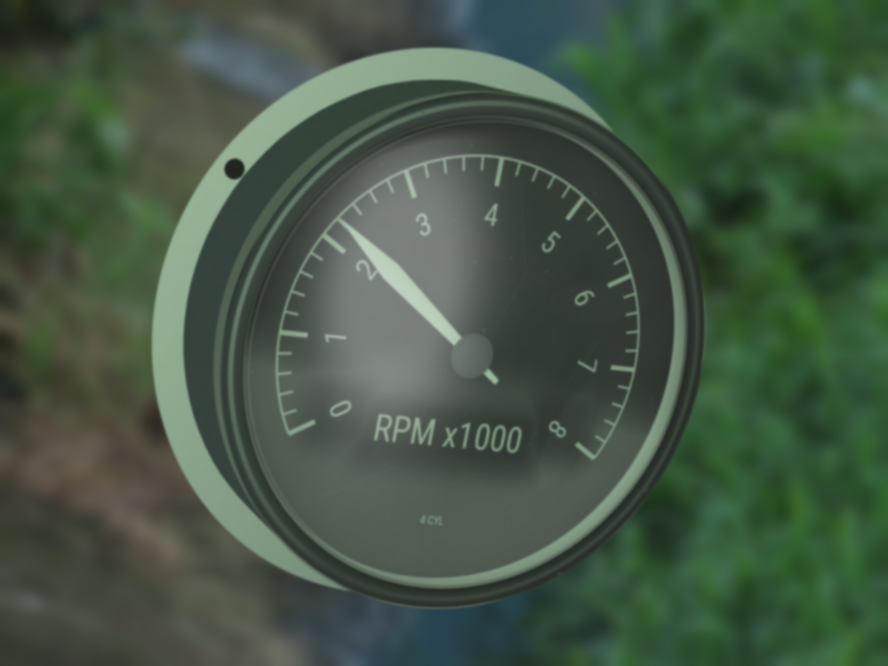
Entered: 2200 rpm
